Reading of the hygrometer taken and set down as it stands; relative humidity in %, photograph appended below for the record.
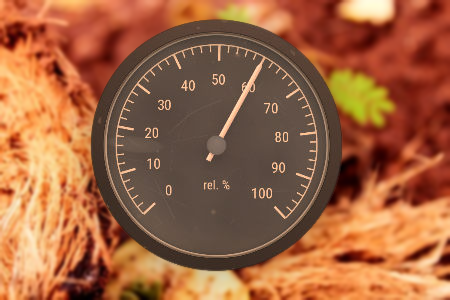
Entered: 60 %
